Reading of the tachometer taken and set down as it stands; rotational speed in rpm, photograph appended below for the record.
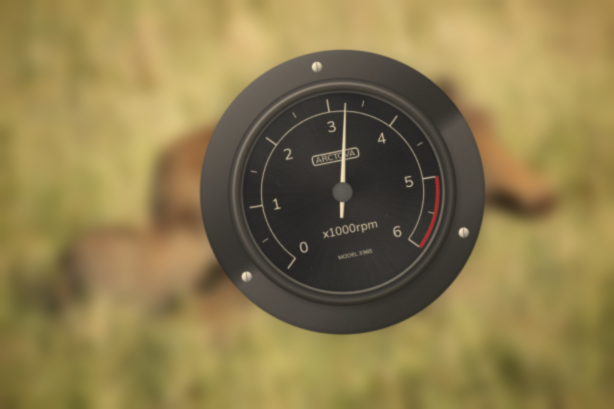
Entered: 3250 rpm
